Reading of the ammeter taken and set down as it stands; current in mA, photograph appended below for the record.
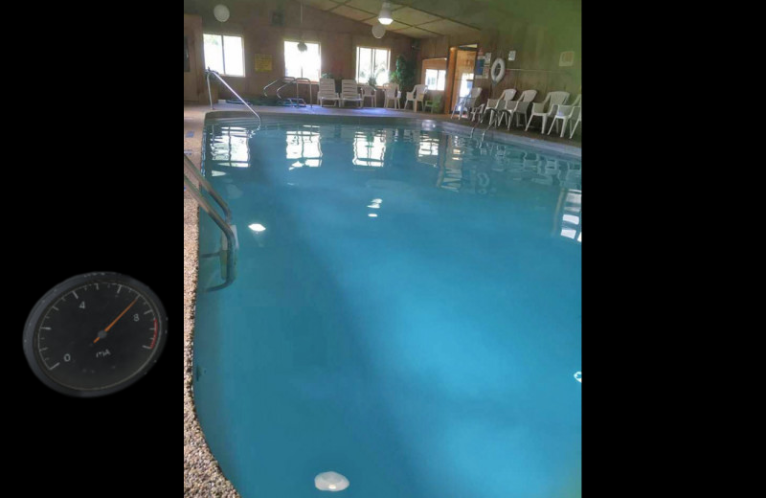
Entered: 7 mA
